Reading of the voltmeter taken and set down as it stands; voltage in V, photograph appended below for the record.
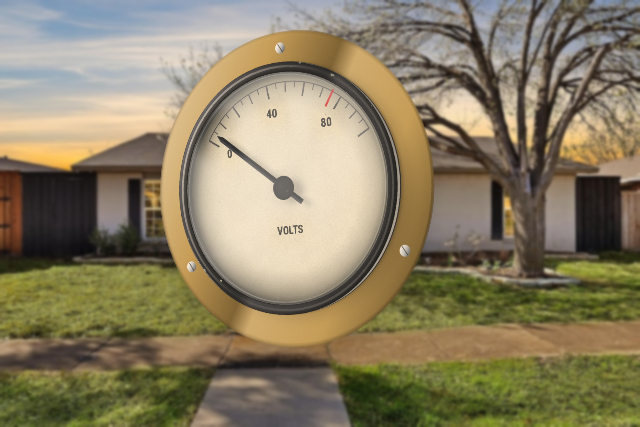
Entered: 5 V
